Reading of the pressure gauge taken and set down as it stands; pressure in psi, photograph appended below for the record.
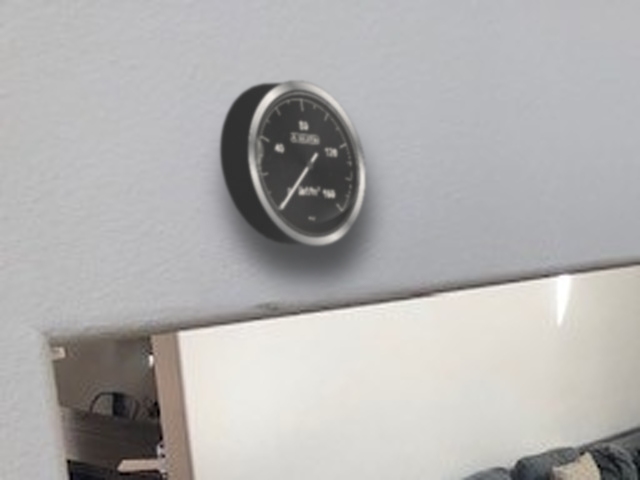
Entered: 0 psi
